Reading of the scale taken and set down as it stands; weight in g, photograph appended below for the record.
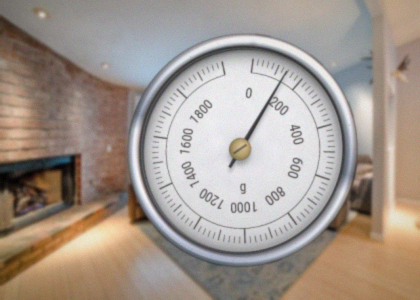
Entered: 140 g
